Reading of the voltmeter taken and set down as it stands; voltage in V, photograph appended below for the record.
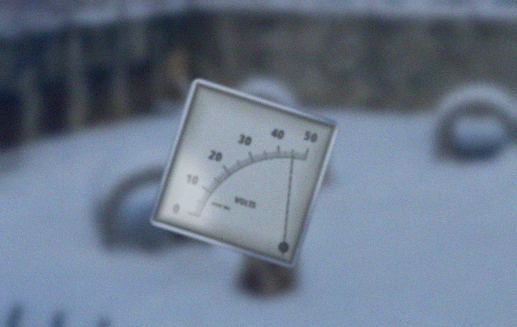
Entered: 45 V
